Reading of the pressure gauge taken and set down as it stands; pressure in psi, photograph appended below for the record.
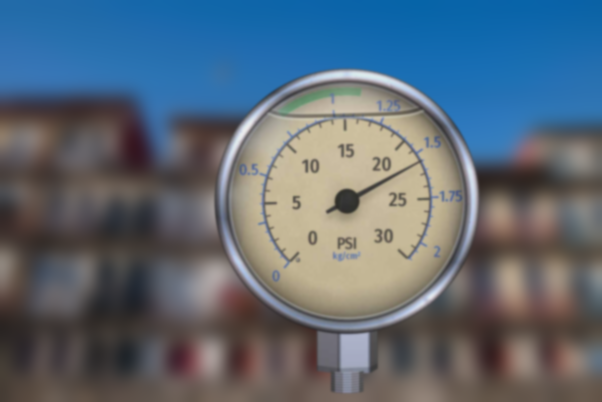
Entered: 22 psi
